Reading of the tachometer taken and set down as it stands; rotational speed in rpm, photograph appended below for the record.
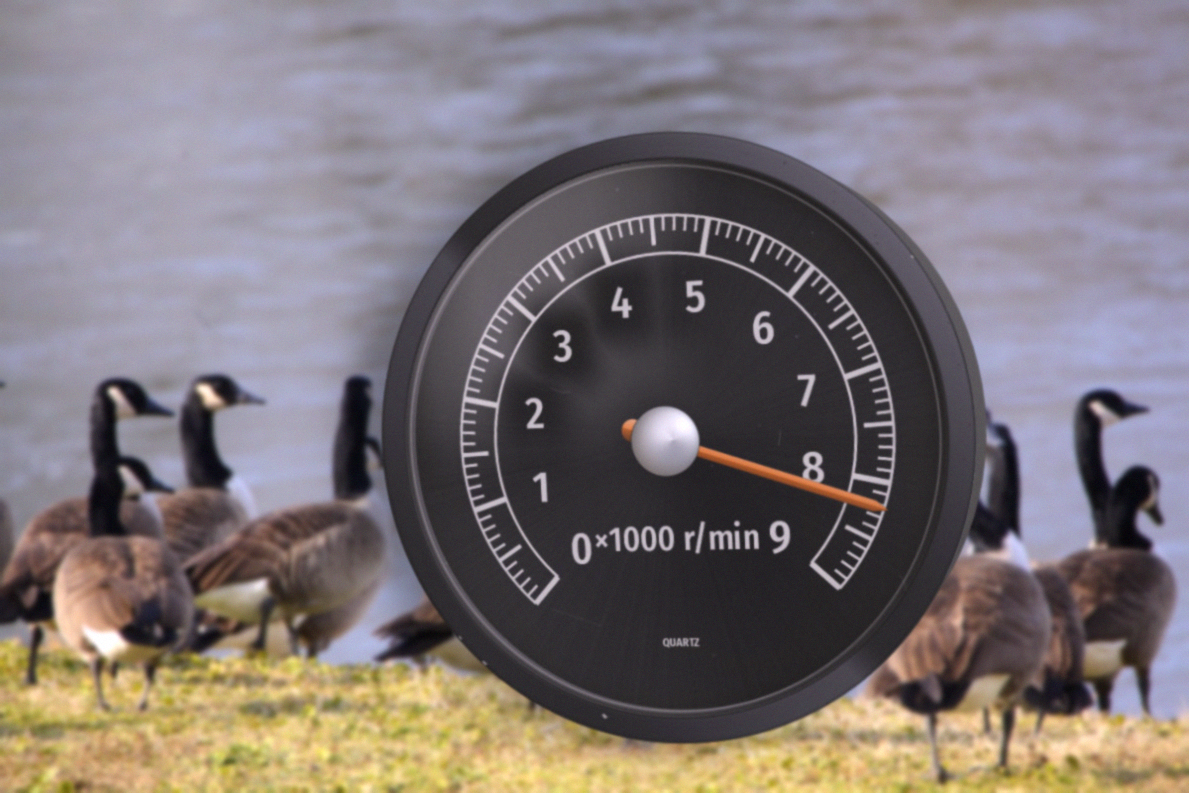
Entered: 8200 rpm
